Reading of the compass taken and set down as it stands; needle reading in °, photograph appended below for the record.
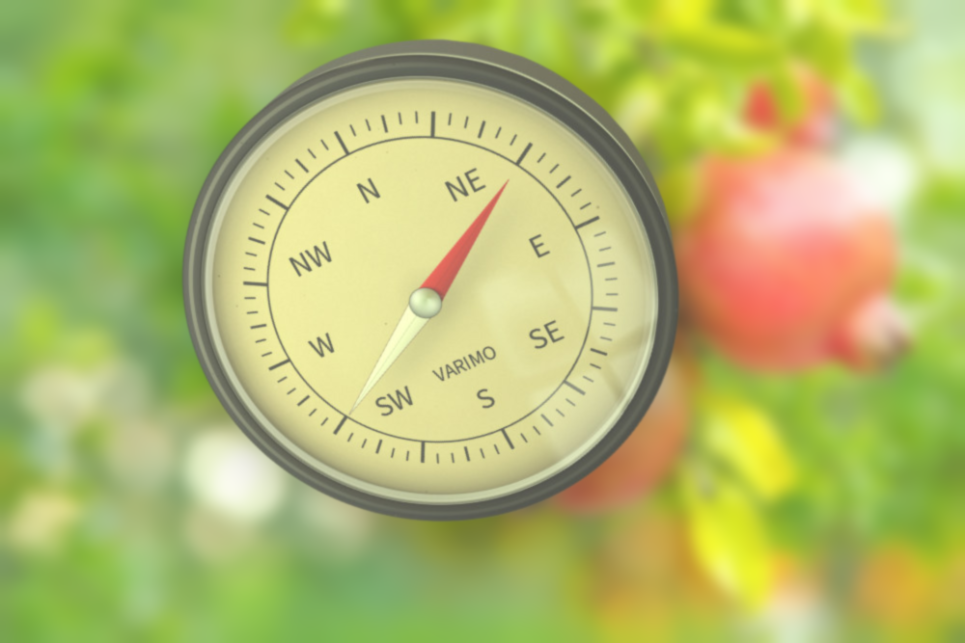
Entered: 60 °
